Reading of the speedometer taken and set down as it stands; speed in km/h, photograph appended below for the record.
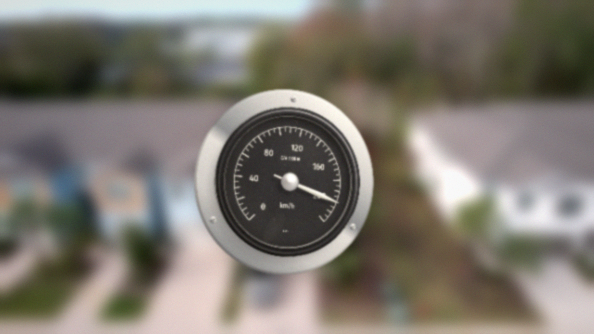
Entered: 200 km/h
